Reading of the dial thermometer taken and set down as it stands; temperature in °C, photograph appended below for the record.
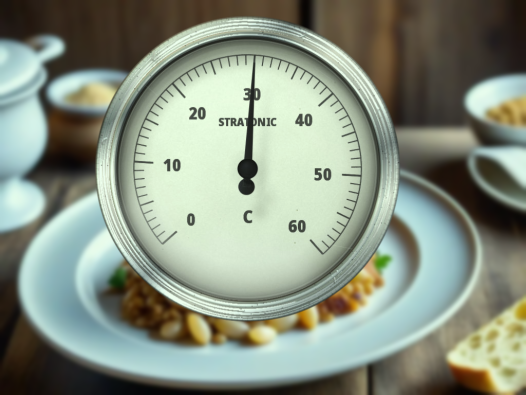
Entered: 30 °C
